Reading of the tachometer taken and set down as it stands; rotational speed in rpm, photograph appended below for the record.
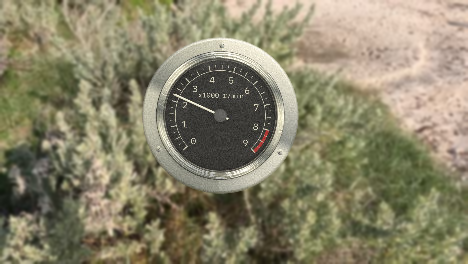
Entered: 2250 rpm
